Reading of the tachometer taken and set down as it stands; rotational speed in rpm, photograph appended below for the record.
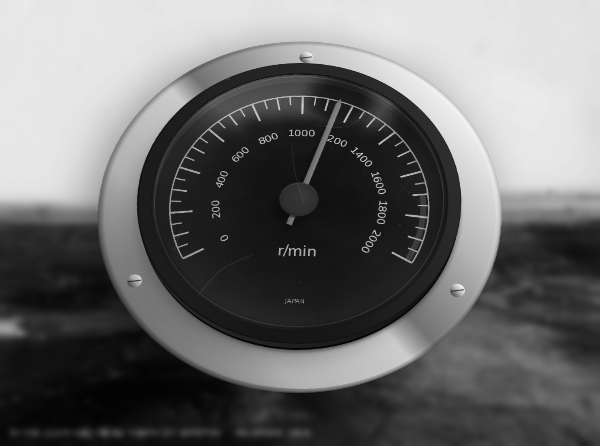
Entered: 1150 rpm
